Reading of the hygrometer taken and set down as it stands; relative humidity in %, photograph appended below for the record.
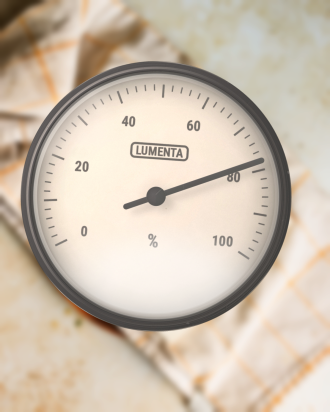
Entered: 78 %
